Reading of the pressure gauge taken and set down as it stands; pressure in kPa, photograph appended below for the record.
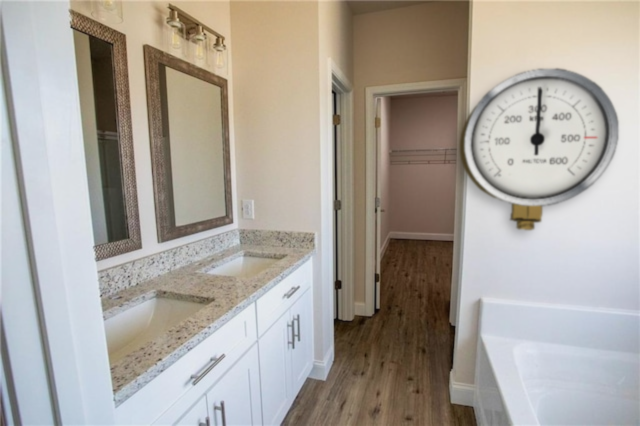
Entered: 300 kPa
